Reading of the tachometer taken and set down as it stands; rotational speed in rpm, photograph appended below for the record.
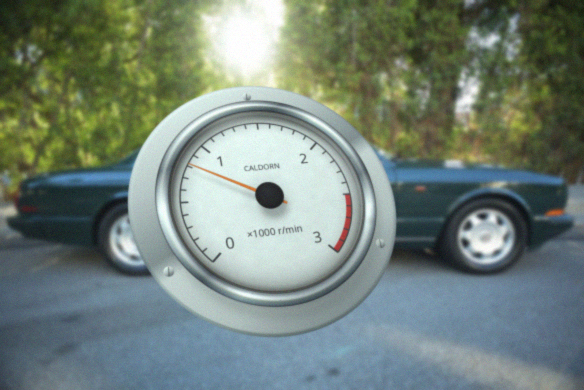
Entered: 800 rpm
